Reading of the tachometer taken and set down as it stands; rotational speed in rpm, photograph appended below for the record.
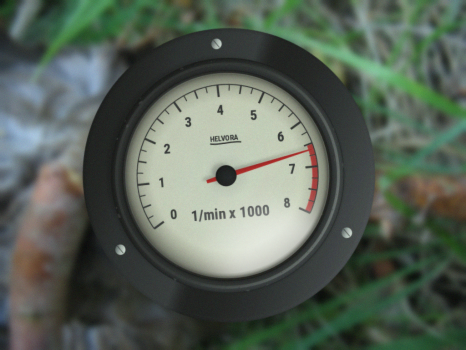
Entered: 6625 rpm
